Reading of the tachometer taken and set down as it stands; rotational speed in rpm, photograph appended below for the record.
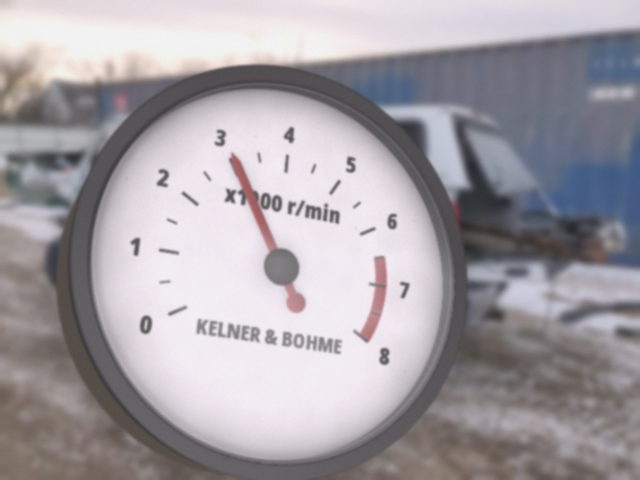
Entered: 3000 rpm
